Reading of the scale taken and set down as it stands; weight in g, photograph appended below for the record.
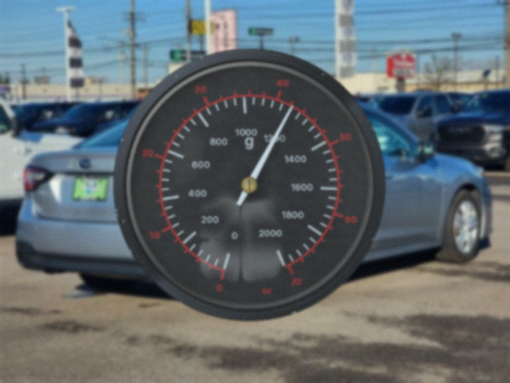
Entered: 1200 g
